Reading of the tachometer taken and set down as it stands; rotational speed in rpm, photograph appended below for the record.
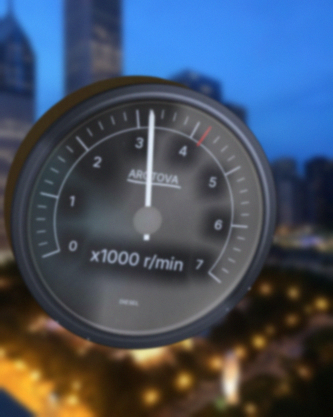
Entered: 3200 rpm
